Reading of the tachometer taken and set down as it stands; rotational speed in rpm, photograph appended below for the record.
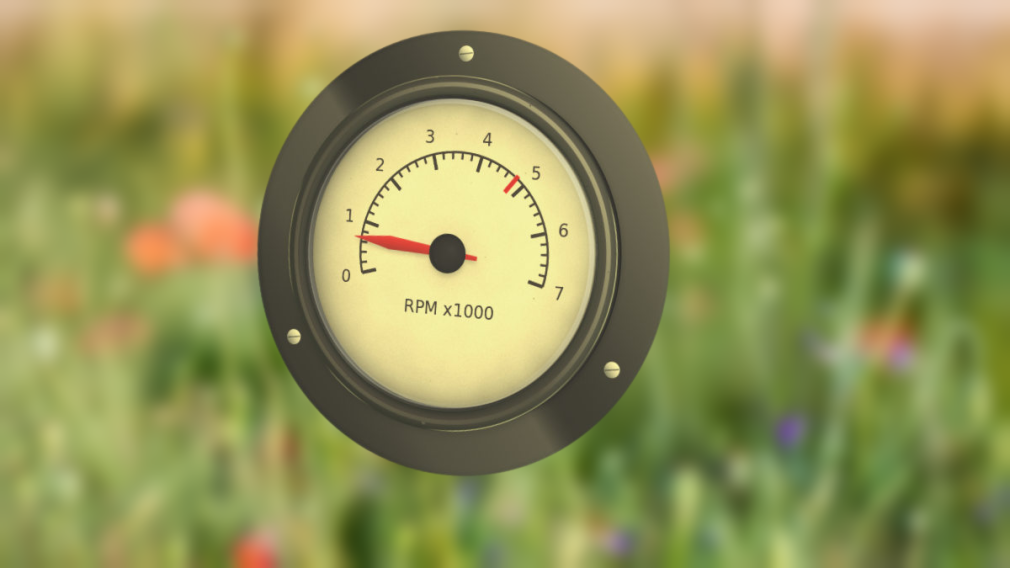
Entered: 700 rpm
